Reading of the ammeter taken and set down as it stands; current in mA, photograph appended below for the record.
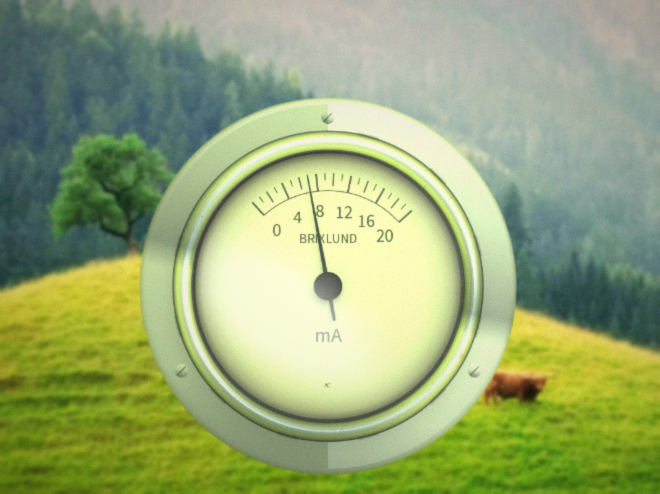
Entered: 7 mA
